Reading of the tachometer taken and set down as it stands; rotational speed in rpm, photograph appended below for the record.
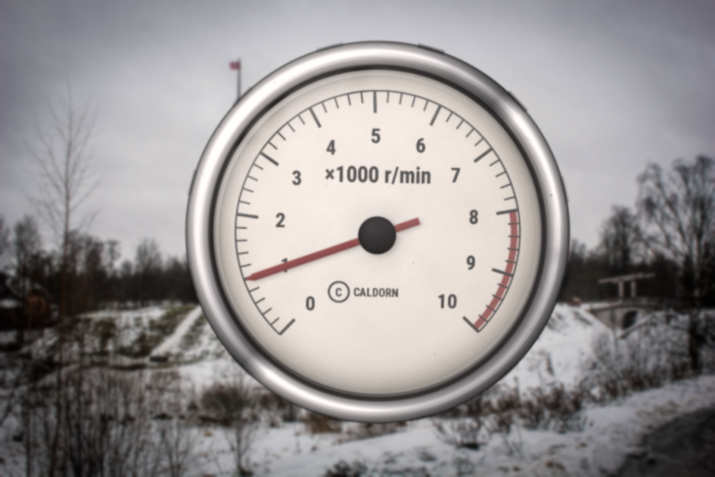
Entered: 1000 rpm
